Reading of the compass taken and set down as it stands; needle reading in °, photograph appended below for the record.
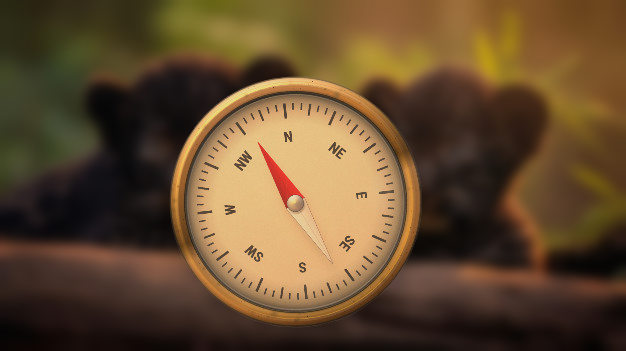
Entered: 335 °
